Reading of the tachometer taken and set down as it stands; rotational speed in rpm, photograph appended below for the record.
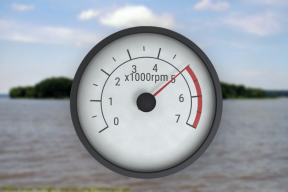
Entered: 5000 rpm
